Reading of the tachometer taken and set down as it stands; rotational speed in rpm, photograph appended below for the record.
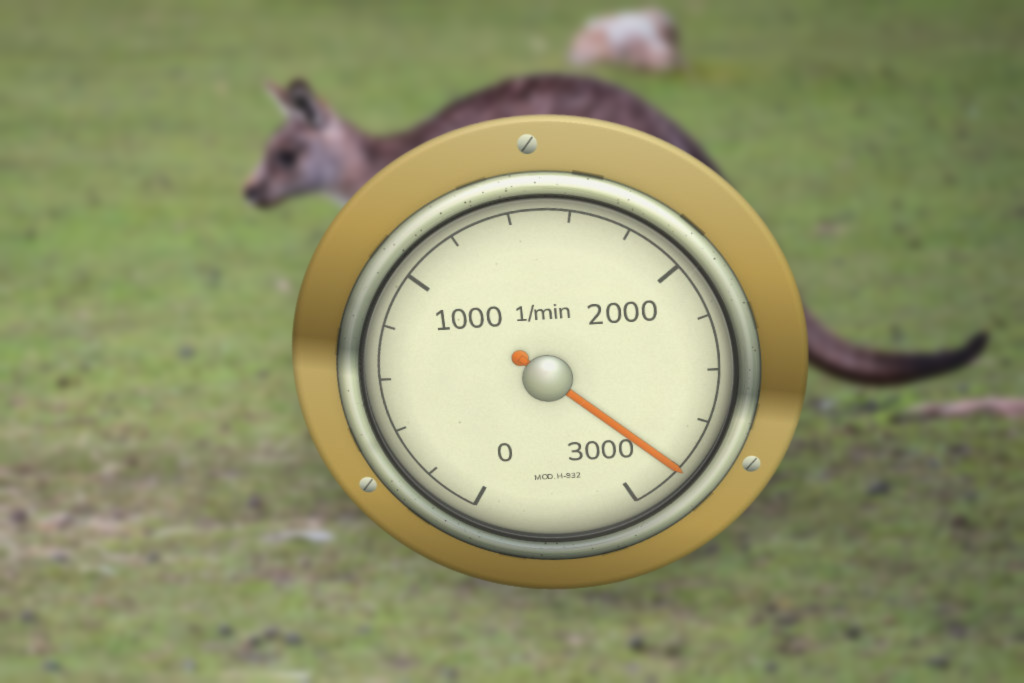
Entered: 2800 rpm
